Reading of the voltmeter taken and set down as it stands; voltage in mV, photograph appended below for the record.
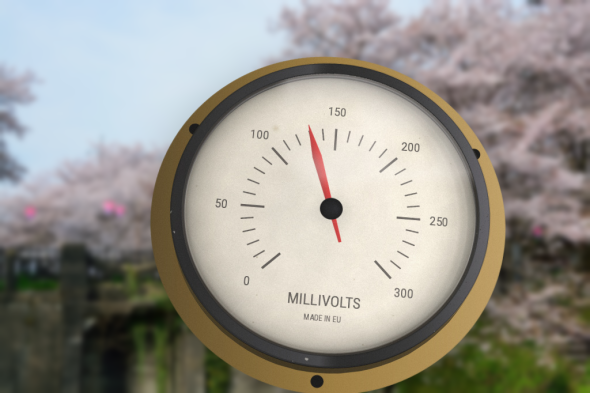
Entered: 130 mV
